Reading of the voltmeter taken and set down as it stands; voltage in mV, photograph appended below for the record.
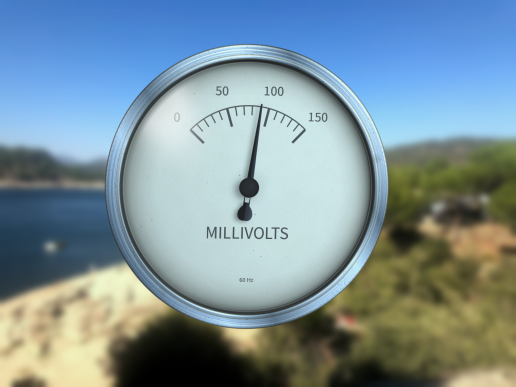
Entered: 90 mV
